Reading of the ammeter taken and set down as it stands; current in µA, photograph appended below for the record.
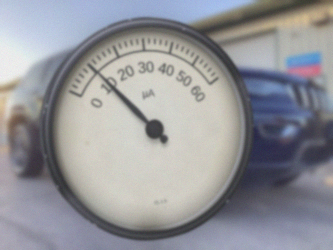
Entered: 10 µA
